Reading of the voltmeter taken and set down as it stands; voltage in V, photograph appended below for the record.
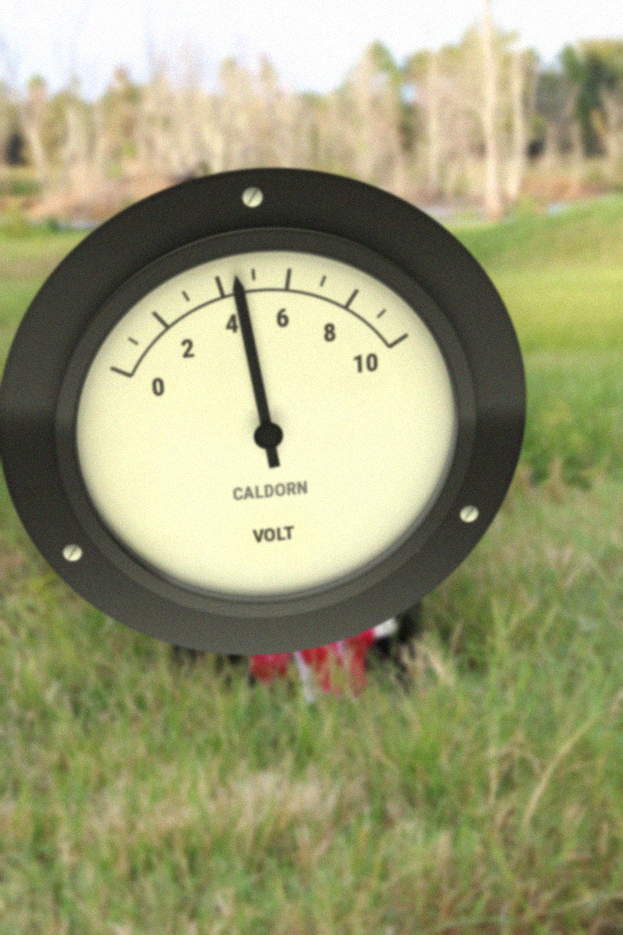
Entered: 4.5 V
